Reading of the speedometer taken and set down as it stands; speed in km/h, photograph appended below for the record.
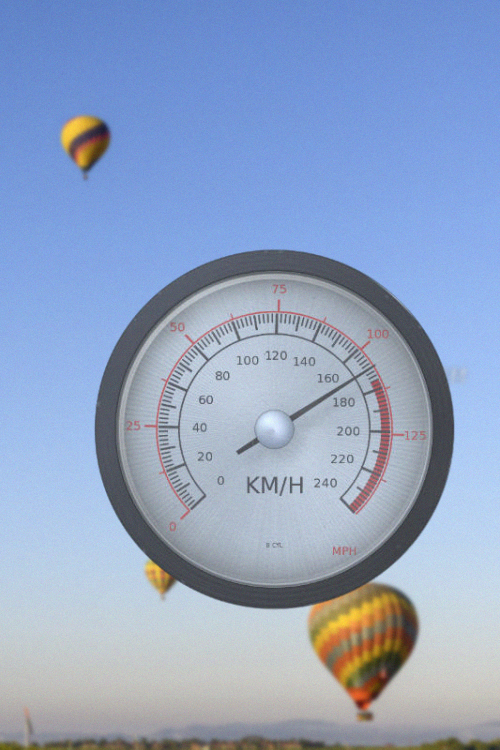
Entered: 170 km/h
